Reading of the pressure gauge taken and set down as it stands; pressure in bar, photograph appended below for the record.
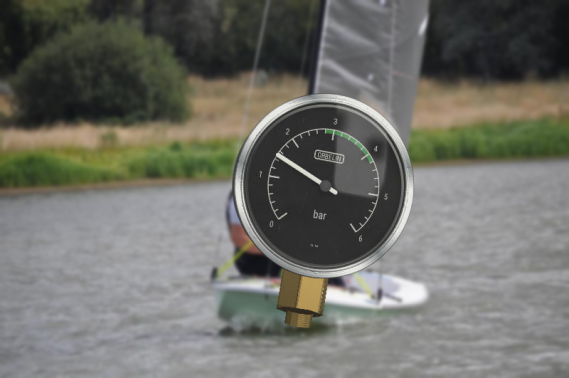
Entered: 1.5 bar
